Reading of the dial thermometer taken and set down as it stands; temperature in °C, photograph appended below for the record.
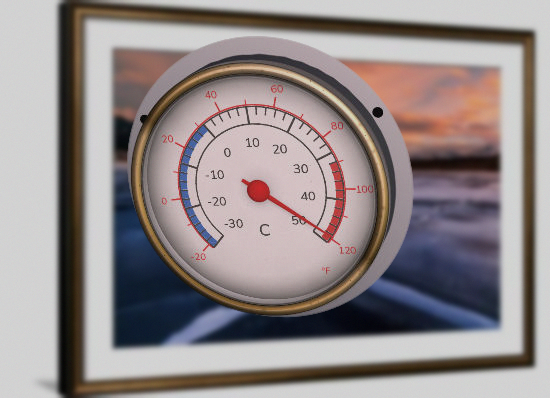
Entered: 48 °C
